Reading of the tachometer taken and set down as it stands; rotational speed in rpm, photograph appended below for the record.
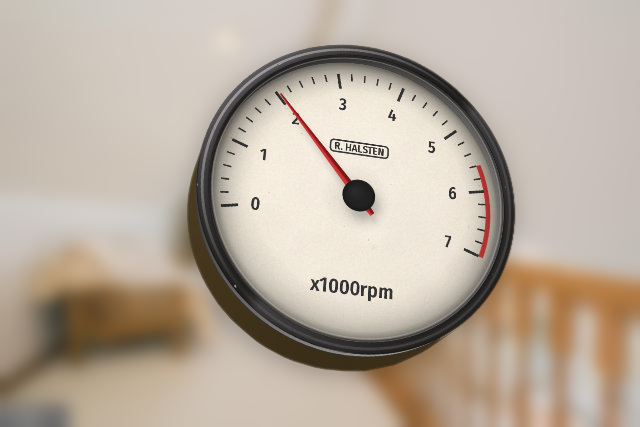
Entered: 2000 rpm
